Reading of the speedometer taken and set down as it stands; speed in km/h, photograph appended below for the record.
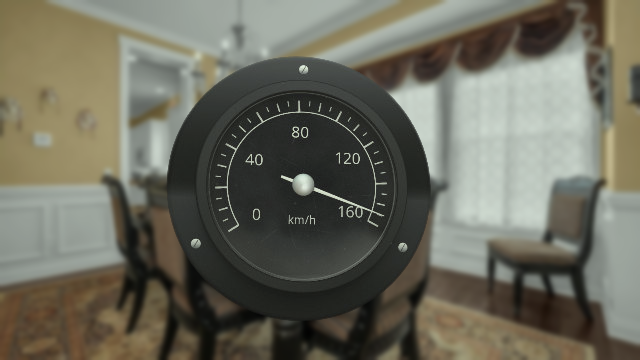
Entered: 155 km/h
